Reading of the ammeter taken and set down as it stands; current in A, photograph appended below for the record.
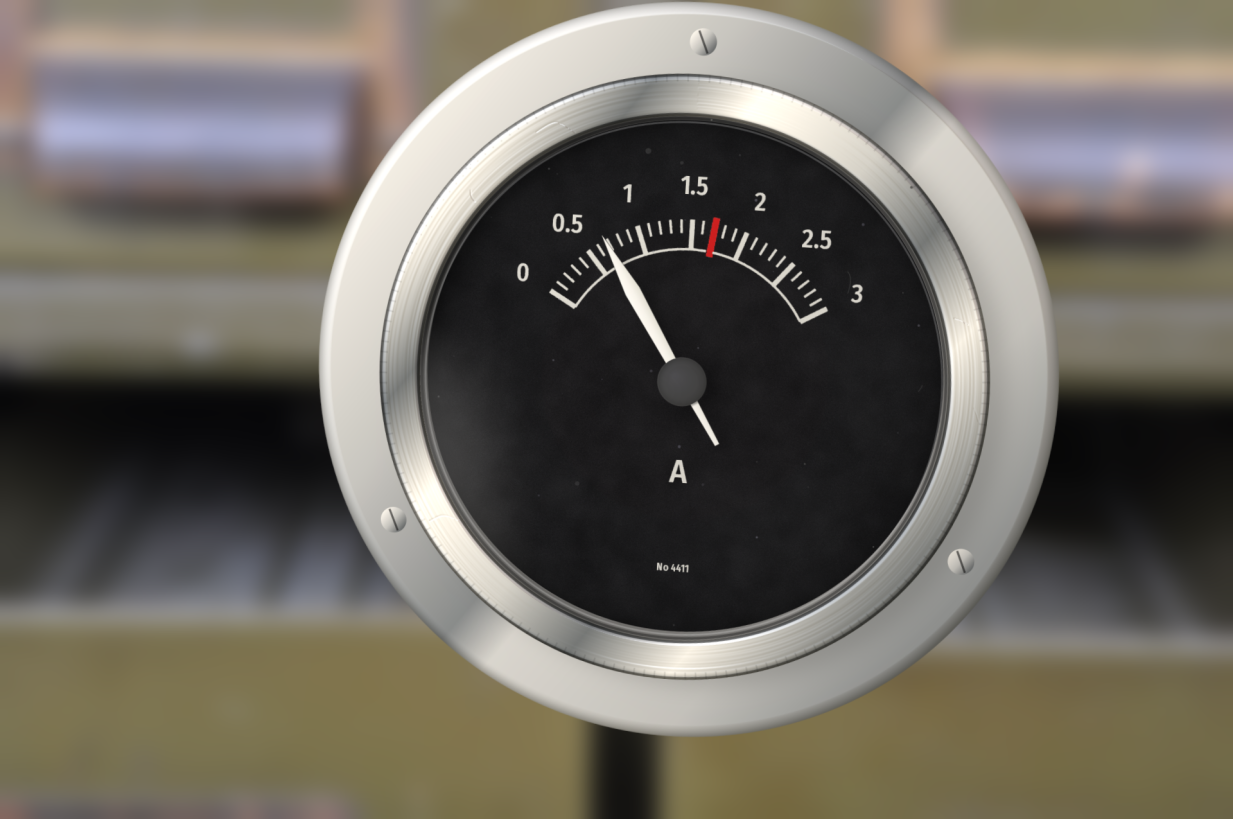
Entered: 0.7 A
